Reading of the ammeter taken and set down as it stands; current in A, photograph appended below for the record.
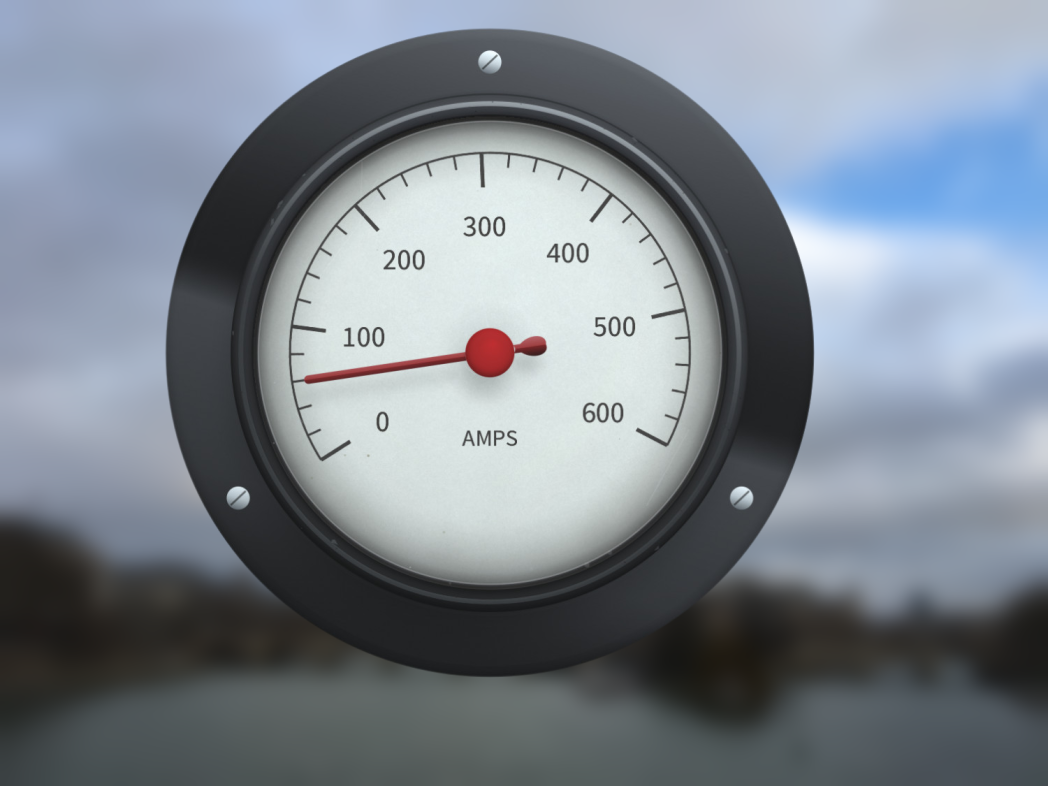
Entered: 60 A
